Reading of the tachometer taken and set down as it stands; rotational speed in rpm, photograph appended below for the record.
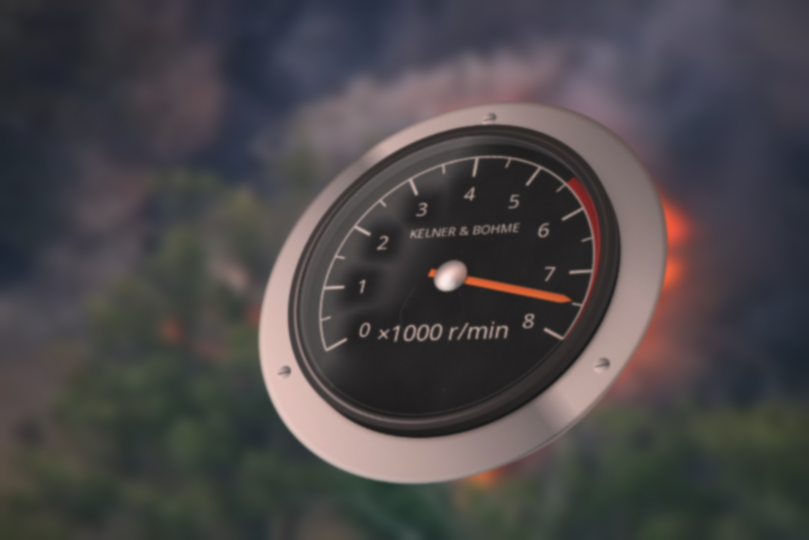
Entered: 7500 rpm
